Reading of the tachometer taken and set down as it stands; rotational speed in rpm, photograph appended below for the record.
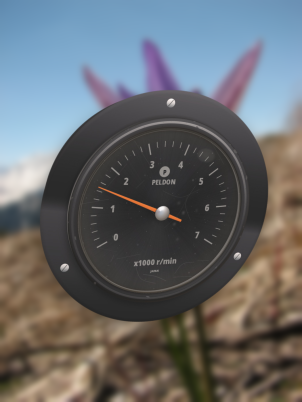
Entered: 1500 rpm
